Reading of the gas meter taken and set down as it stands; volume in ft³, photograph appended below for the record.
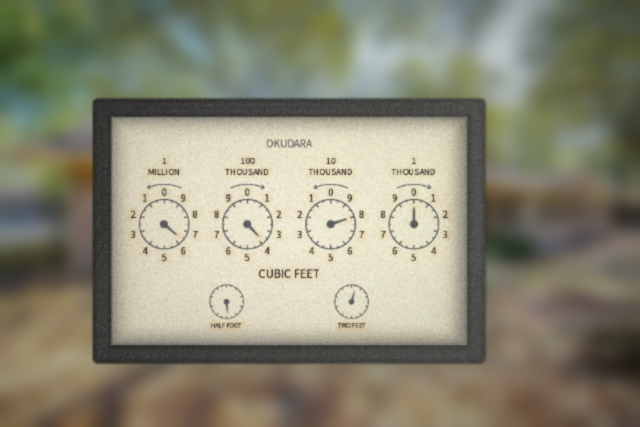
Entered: 638000 ft³
